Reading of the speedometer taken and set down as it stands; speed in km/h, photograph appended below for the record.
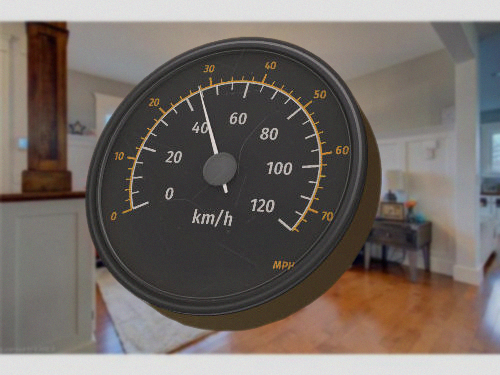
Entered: 45 km/h
